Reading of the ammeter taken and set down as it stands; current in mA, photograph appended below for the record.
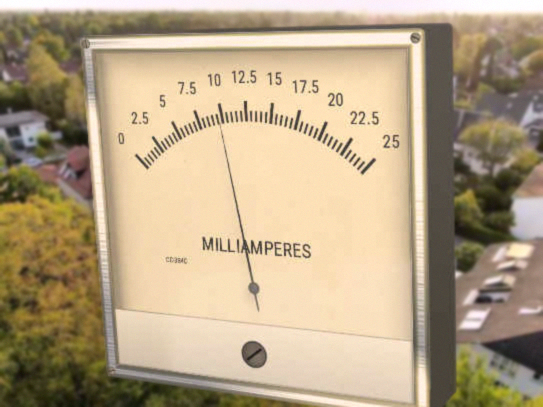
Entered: 10 mA
